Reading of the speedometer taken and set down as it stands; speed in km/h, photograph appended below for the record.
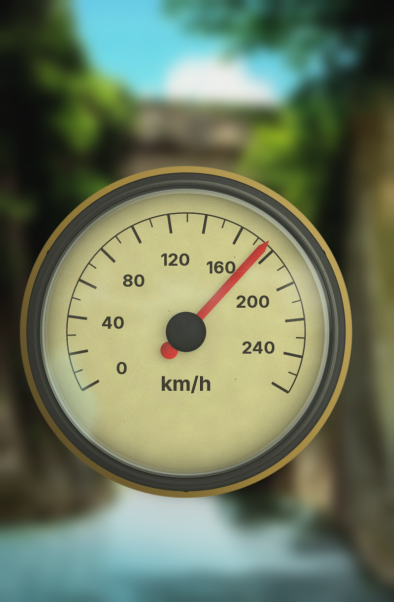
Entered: 175 km/h
